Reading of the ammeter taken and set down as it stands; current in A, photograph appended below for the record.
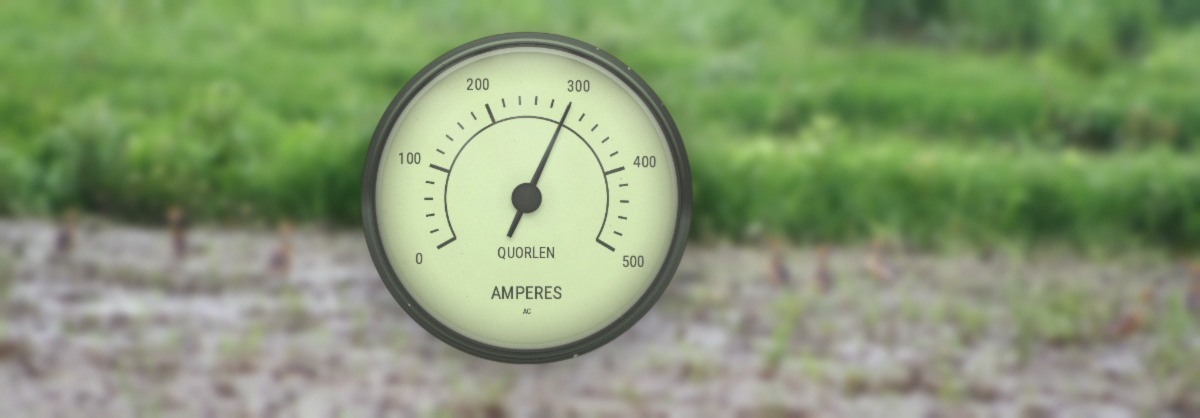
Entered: 300 A
